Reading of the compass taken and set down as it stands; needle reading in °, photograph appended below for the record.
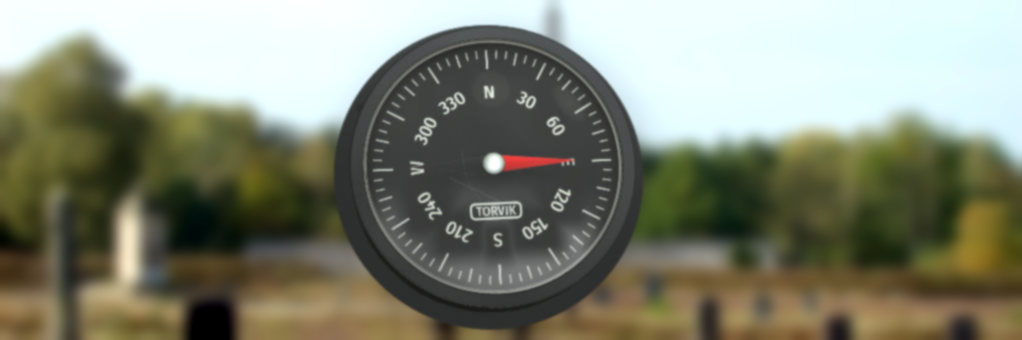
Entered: 90 °
